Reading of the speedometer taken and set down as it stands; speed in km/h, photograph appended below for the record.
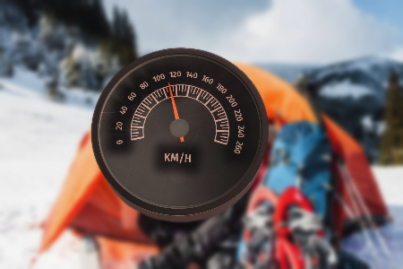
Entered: 110 km/h
